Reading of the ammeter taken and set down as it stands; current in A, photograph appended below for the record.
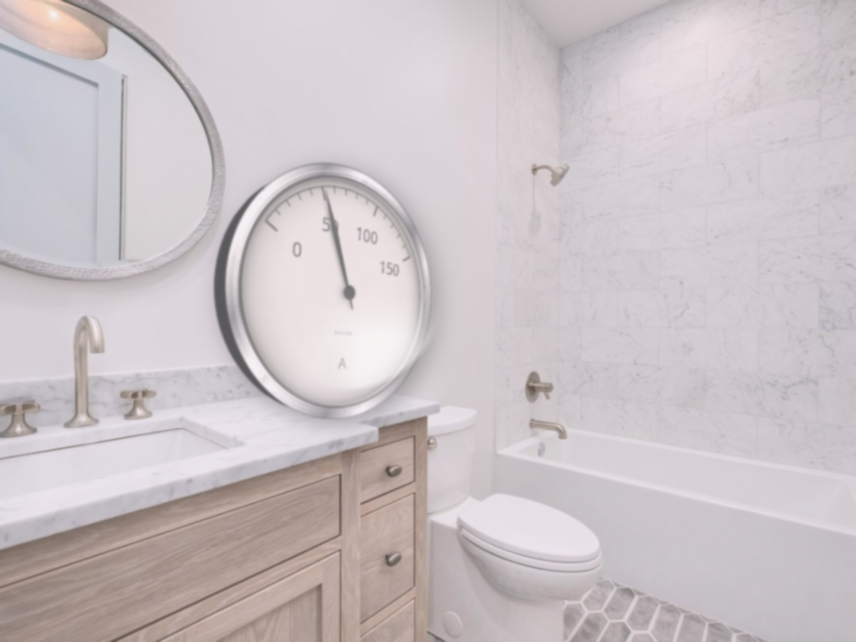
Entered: 50 A
